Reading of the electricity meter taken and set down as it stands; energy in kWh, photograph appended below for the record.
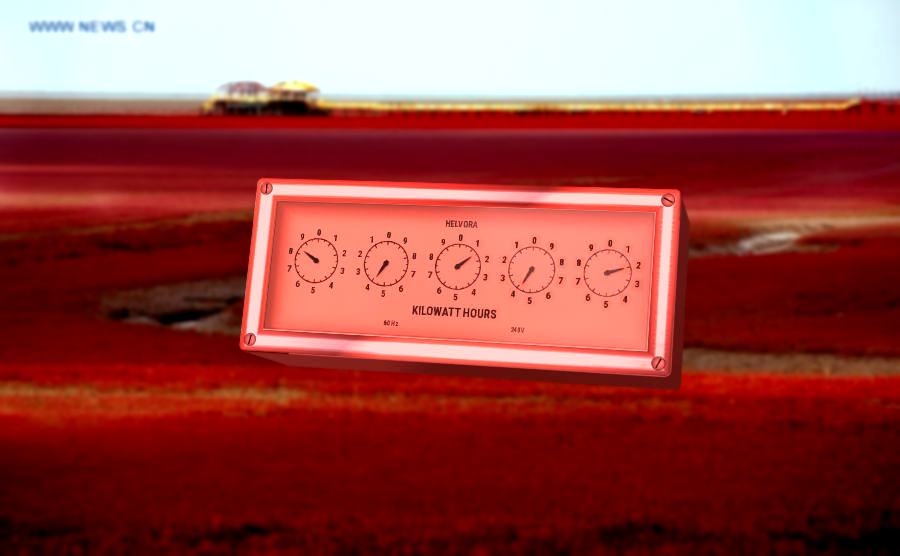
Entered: 84142 kWh
